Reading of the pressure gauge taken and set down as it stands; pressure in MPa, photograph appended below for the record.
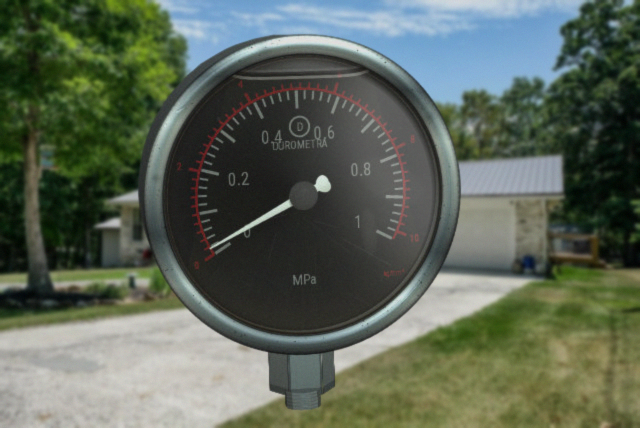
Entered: 0.02 MPa
